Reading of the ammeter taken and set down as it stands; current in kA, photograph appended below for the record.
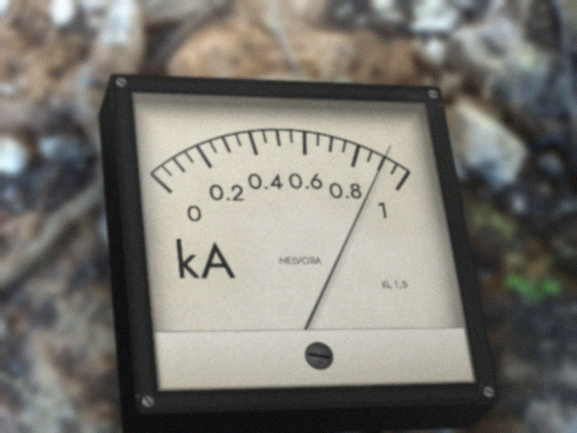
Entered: 0.9 kA
